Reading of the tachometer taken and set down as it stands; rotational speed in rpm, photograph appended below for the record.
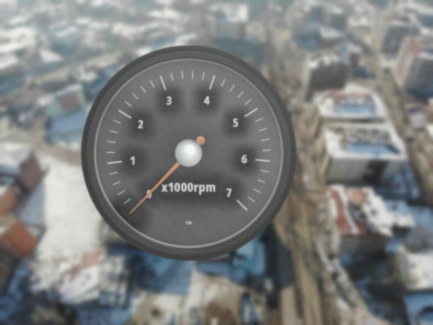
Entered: 0 rpm
